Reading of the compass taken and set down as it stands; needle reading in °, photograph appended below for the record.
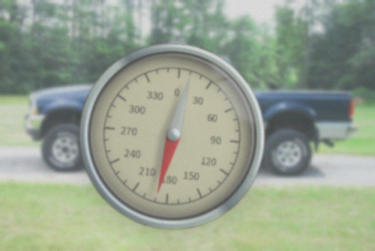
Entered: 190 °
